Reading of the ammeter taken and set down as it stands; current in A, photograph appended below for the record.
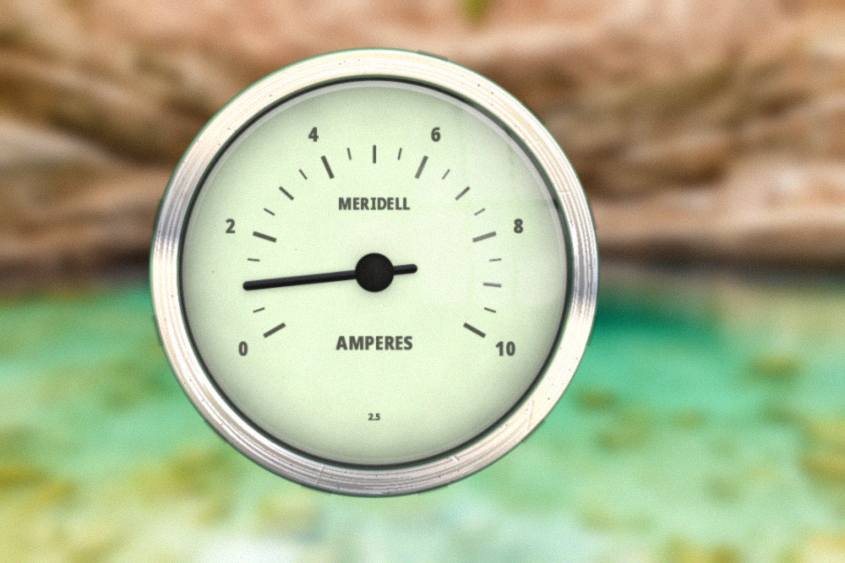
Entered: 1 A
